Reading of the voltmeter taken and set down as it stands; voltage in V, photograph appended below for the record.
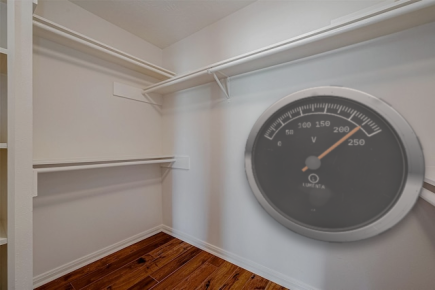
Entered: 225 V
